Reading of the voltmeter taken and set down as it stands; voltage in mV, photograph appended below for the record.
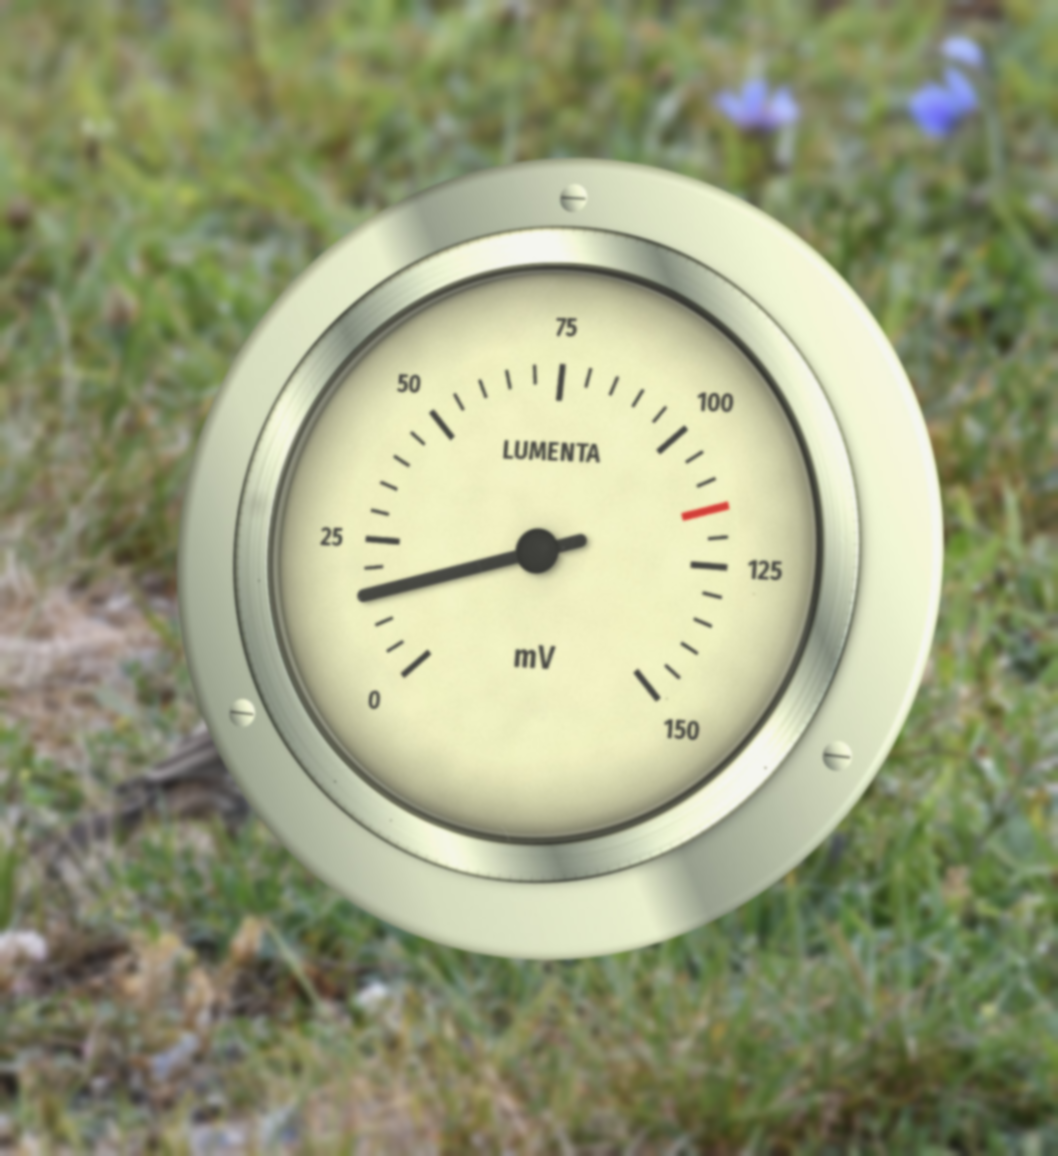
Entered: 15 mV
